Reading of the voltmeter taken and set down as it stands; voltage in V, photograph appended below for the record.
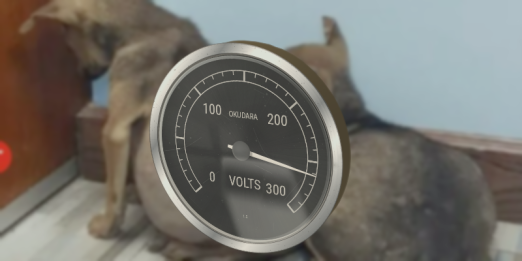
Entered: 260 V
